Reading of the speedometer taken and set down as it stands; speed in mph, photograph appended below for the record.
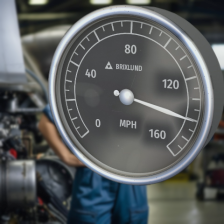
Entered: 140 mph
